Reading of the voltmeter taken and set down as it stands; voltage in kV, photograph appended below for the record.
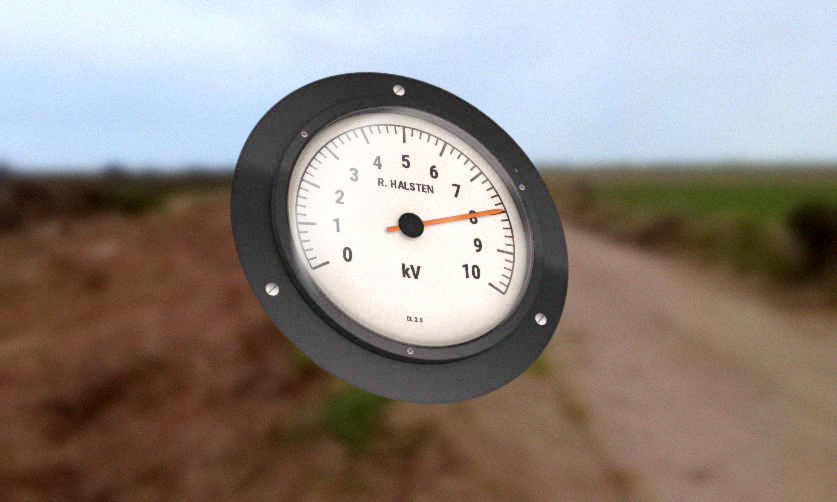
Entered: 8 kV
